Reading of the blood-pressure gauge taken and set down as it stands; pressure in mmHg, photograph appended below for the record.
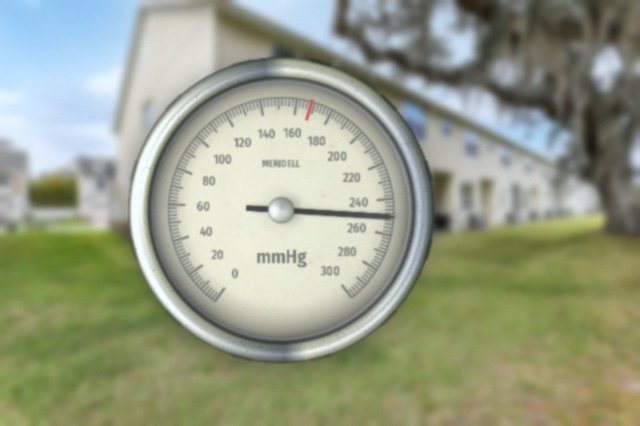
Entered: 250 mmHg
